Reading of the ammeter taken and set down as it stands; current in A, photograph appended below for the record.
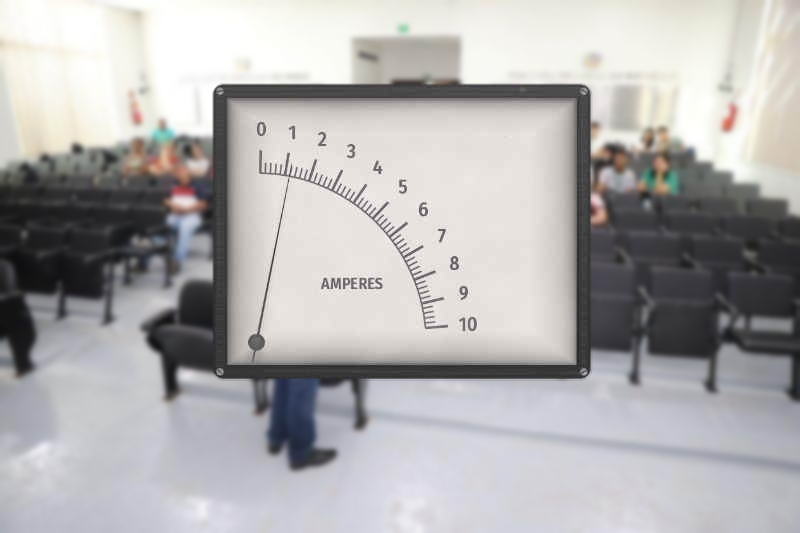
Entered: 1.2 A
